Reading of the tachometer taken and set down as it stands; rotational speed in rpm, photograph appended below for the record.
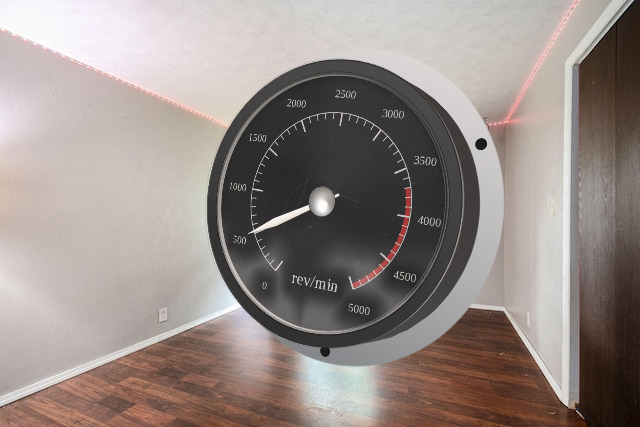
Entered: 500 rpm
